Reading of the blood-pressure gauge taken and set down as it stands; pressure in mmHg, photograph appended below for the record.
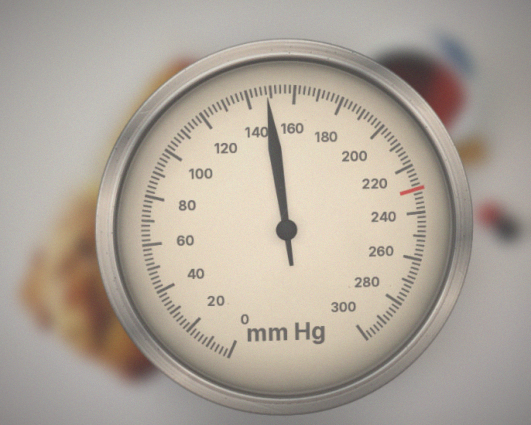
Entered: 148 mmHg
